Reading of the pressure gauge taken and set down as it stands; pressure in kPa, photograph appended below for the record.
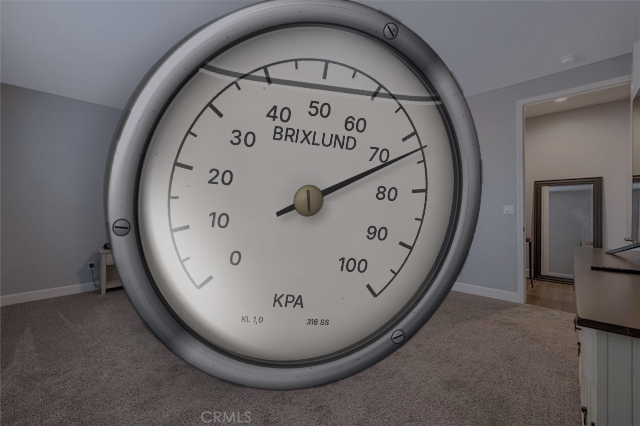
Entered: 72.5 kPa
